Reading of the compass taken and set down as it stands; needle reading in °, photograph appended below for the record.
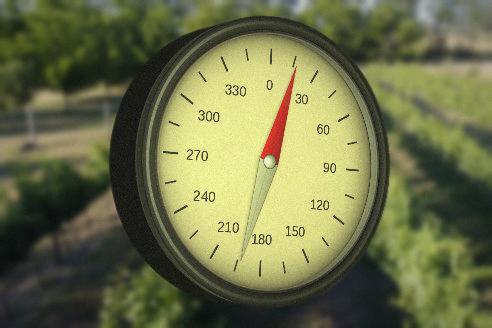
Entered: 15 °
